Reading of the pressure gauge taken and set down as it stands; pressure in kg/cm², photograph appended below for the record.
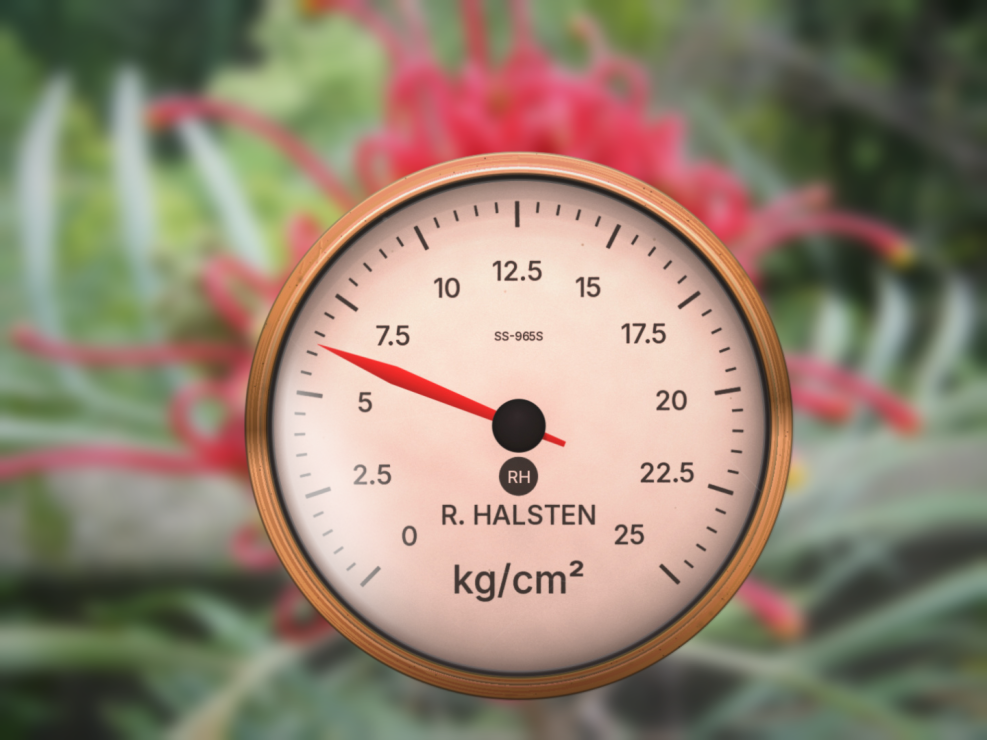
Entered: 6.25 kg/cm²
